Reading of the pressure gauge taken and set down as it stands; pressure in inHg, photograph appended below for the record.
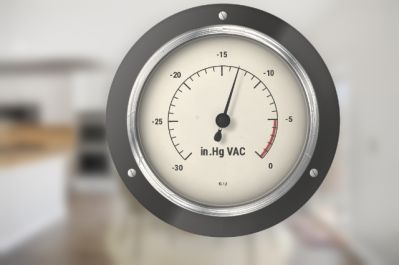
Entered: -13 inHg
